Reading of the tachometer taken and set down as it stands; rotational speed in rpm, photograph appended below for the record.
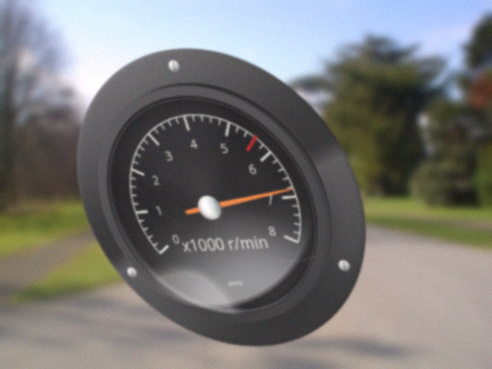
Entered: 6800 rpm
